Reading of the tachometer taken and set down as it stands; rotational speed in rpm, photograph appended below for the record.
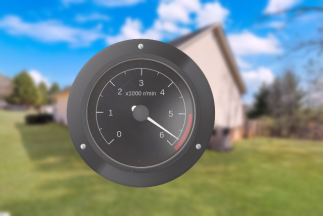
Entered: 5750 rpm
